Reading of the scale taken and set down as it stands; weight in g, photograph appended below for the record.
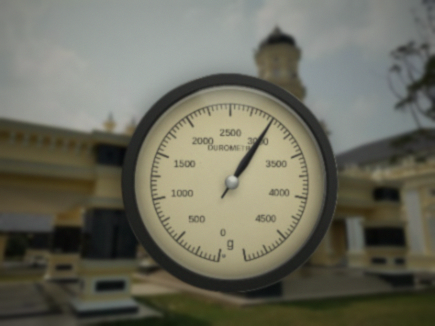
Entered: 3000 g
